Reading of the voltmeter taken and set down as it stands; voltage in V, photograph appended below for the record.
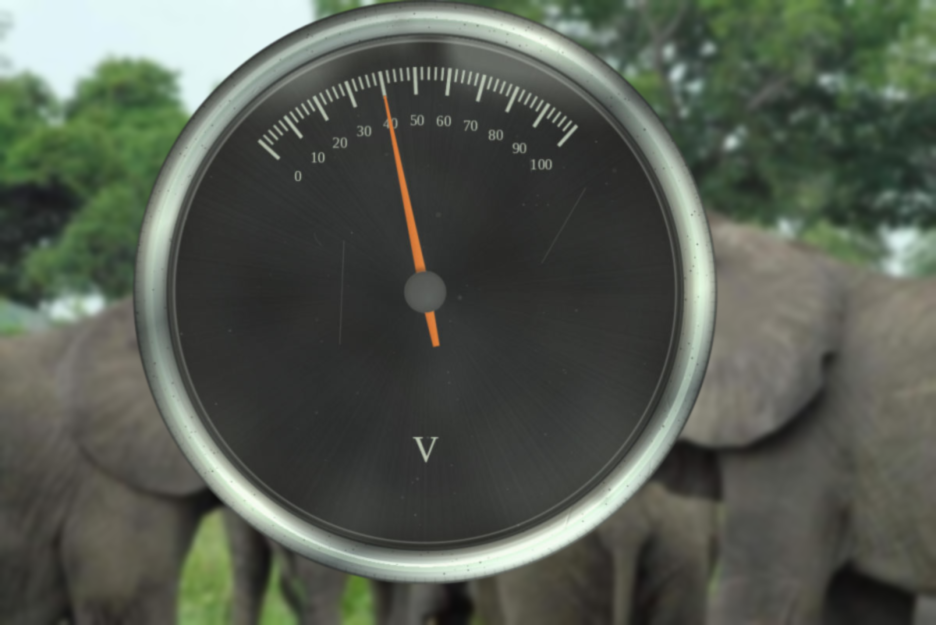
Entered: 40 V
